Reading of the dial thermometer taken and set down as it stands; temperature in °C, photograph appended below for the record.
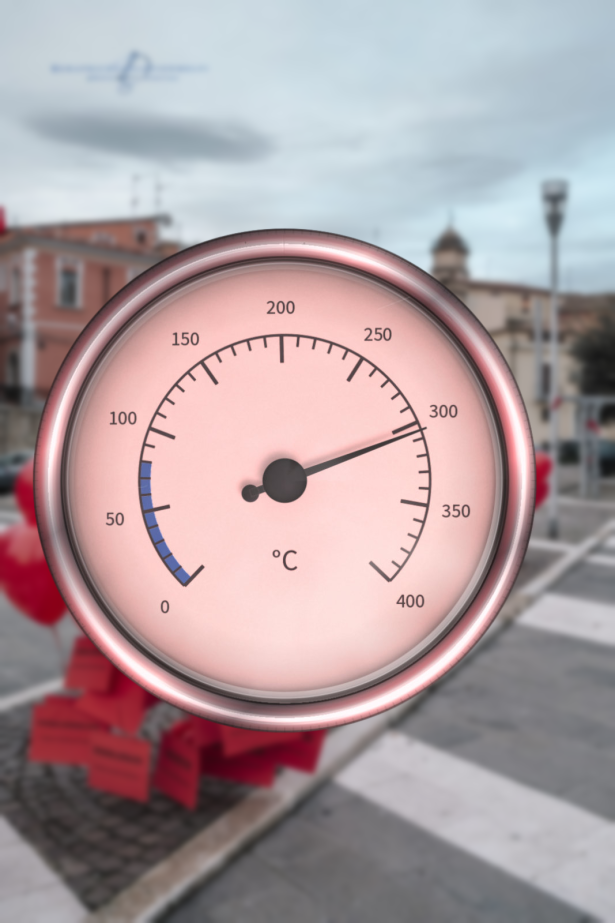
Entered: 305 °C
